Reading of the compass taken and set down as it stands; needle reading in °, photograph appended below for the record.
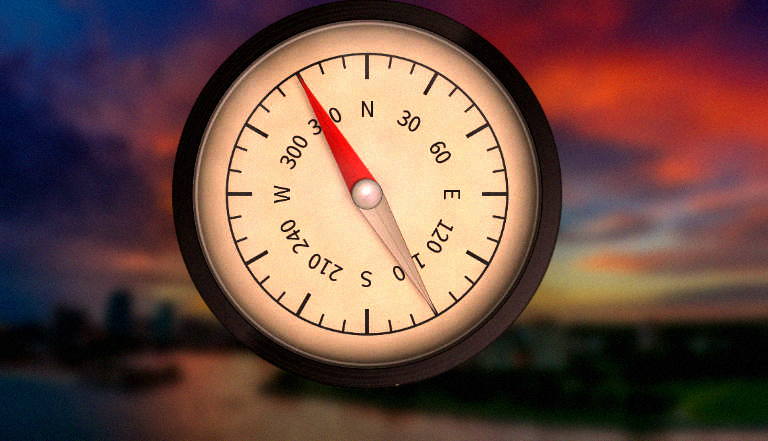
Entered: 330 °
